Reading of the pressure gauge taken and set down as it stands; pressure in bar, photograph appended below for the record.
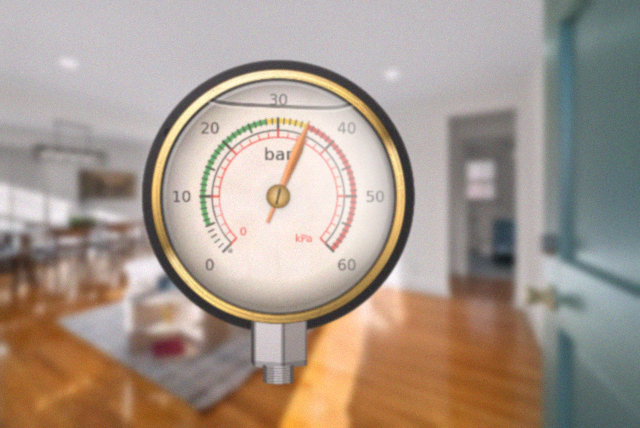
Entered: 35 bar
